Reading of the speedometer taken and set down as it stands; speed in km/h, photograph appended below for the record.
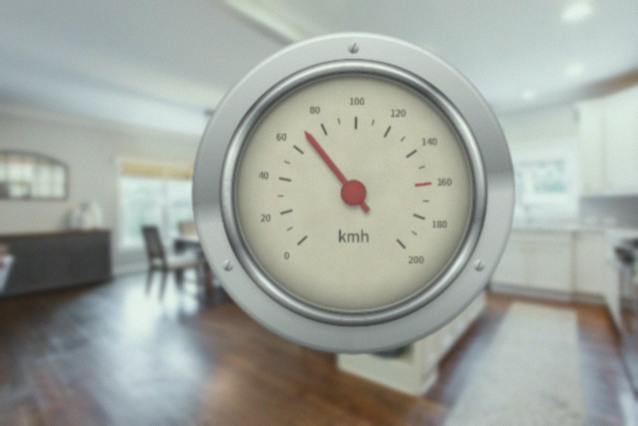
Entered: 70 km/h
